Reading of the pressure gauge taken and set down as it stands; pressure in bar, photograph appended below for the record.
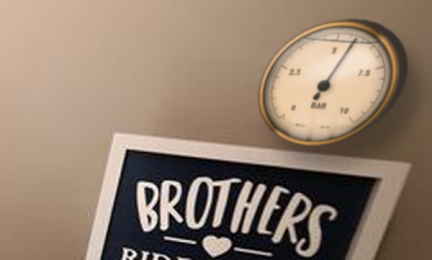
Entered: 5.75 bar
